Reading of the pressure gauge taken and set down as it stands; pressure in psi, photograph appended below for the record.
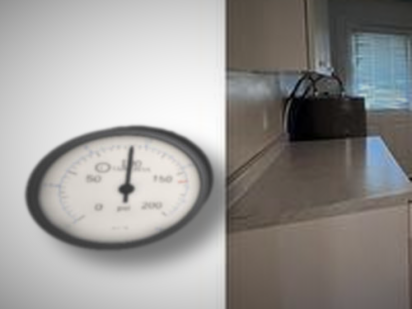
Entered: 100 psi
